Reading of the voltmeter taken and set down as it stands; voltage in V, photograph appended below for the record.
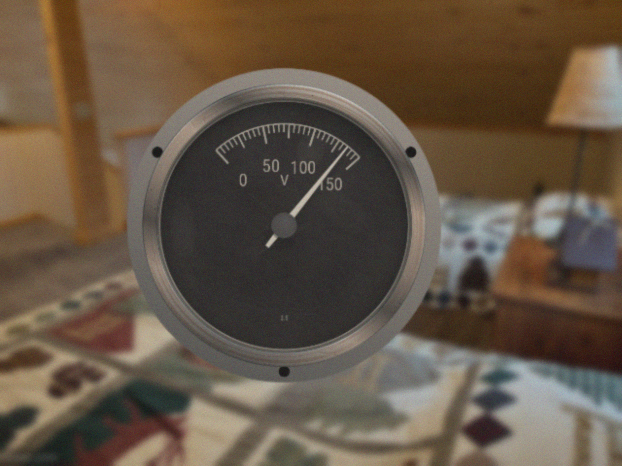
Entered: 135 V
